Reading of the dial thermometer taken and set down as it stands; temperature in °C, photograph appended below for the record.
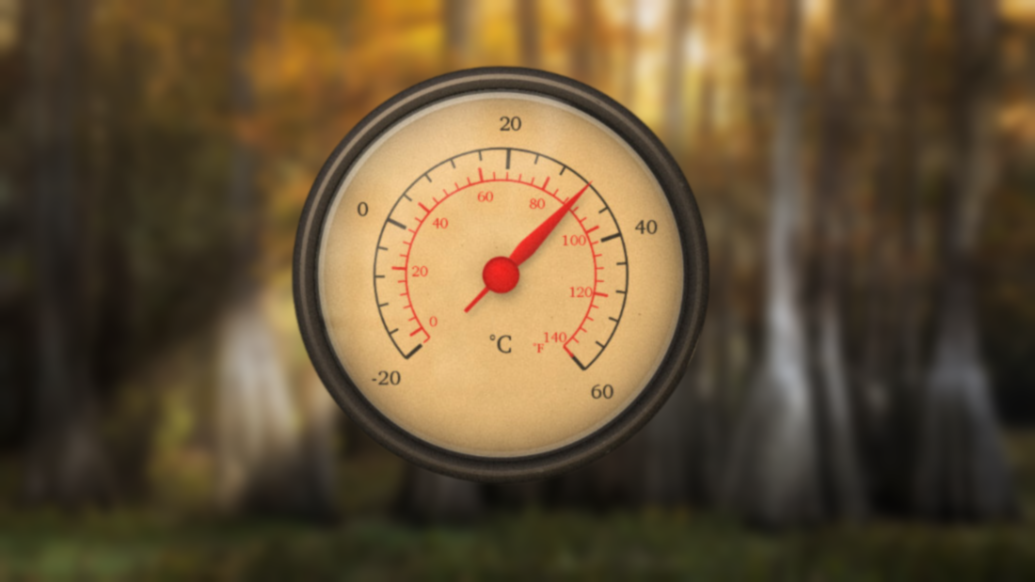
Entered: 32 °C
